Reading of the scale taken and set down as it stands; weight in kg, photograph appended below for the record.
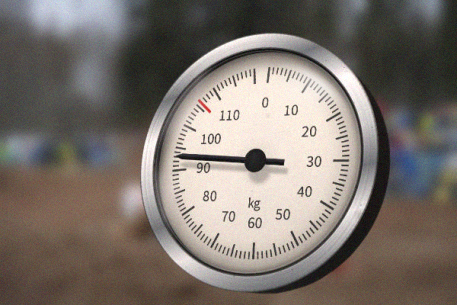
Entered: 93 kg
